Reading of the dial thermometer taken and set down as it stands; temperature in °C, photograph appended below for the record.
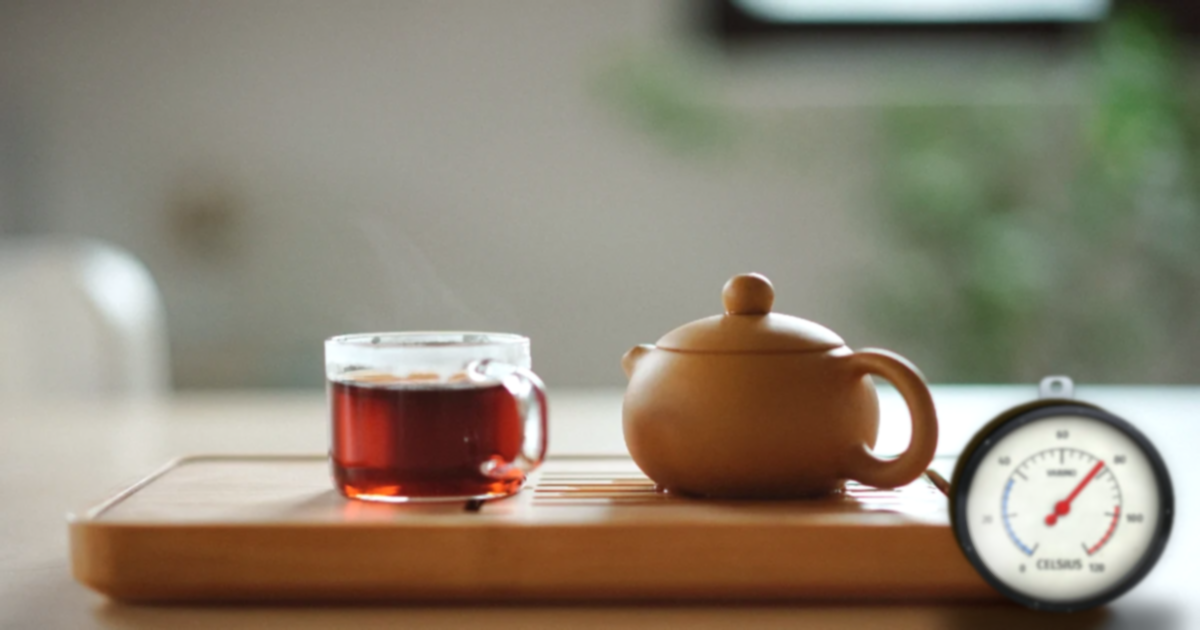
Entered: 76 °C
